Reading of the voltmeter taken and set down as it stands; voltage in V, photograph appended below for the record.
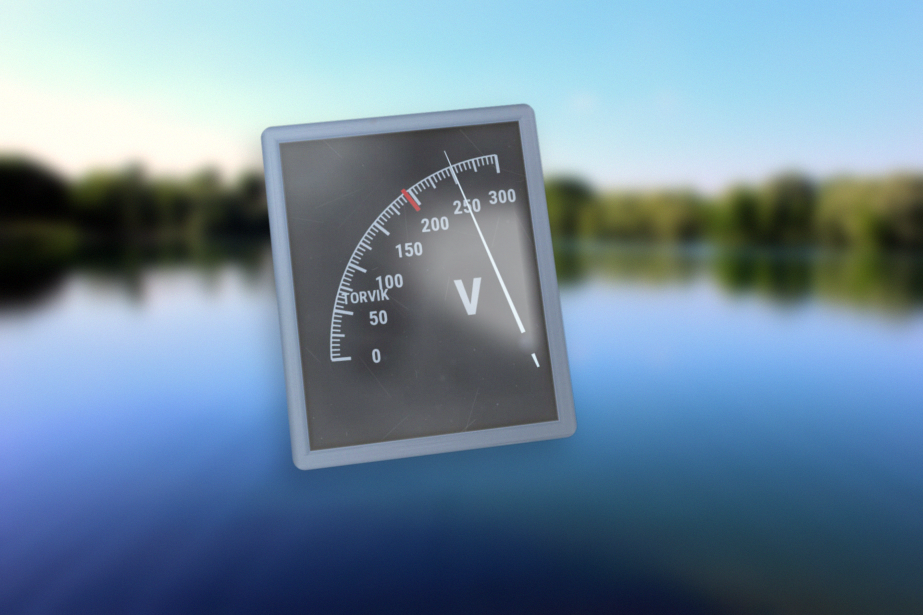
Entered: 250 V
